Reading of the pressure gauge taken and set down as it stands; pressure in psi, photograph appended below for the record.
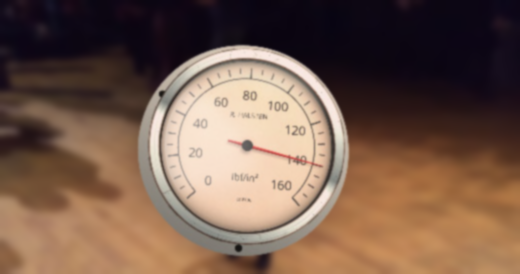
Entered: 140 psi
